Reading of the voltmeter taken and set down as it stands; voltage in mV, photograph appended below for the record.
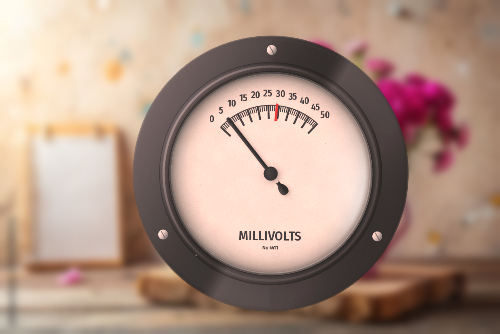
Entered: 5 mV
